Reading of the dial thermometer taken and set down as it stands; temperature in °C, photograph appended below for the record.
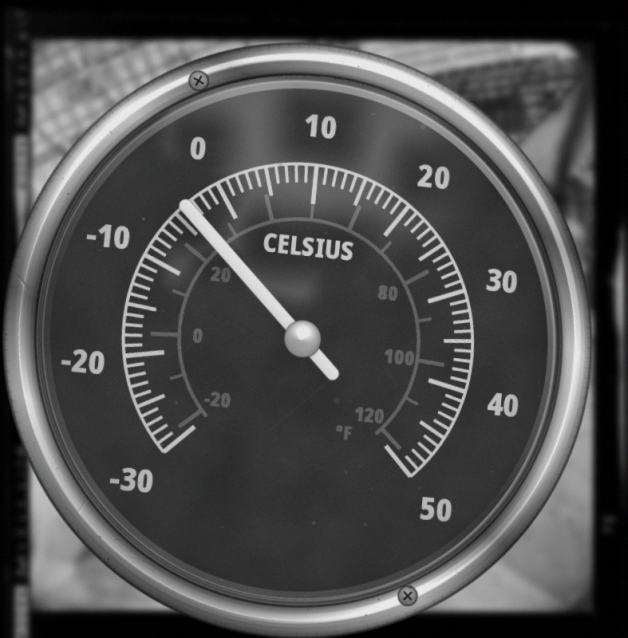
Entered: -4 °C
